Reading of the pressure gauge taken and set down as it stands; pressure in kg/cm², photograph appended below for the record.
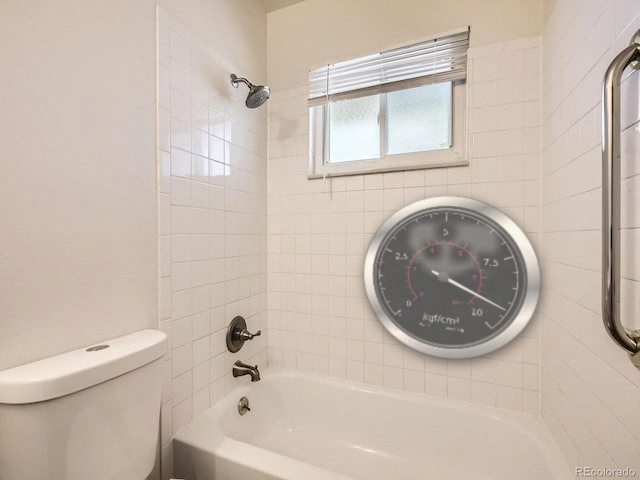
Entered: 9.25 kg/cm²
